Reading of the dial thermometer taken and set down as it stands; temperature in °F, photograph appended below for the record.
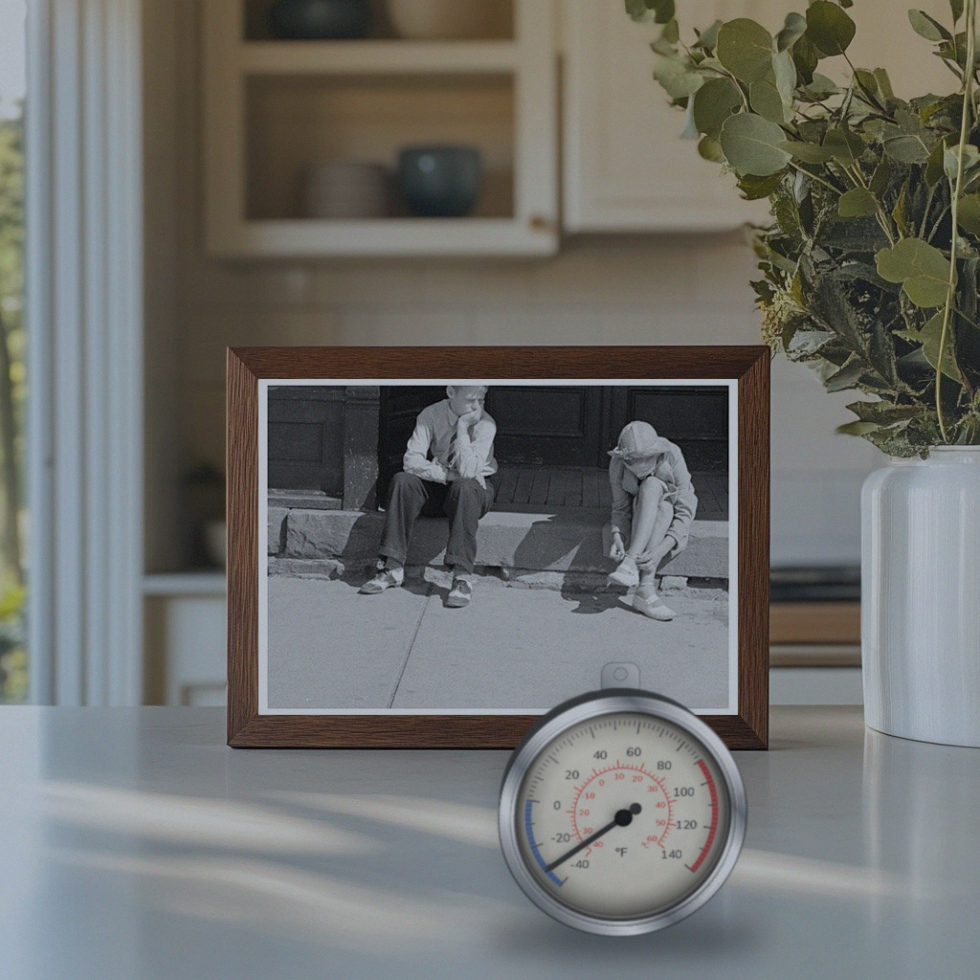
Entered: -30 °F
